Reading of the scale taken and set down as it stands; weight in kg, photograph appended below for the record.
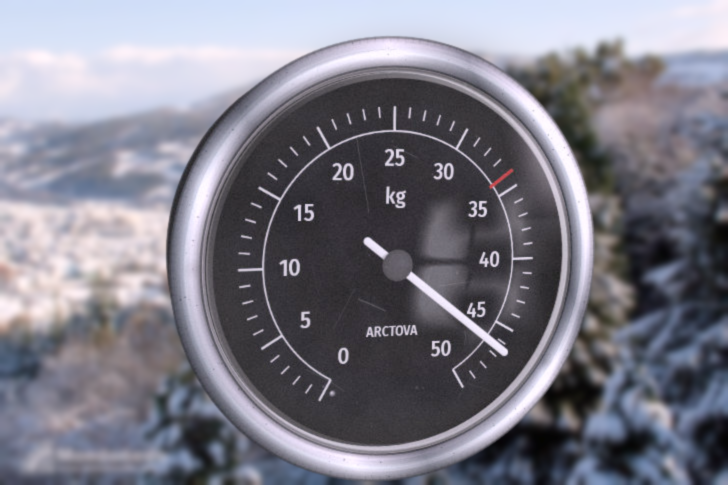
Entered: 46.5 kg
